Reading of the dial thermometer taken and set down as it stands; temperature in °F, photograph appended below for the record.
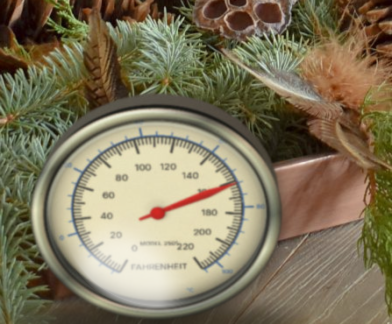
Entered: 160 °F
